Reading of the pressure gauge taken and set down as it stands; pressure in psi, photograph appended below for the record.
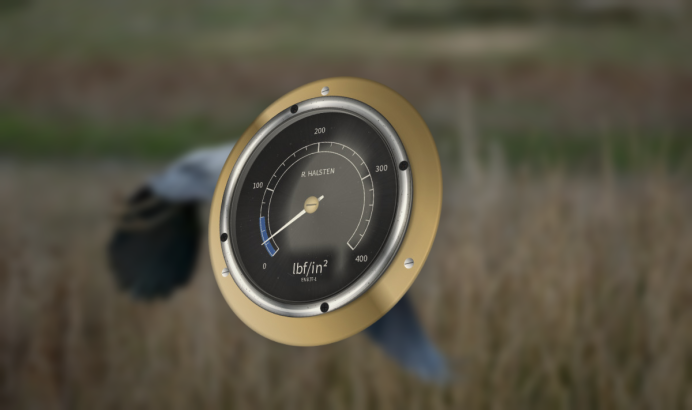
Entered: 20 psi
